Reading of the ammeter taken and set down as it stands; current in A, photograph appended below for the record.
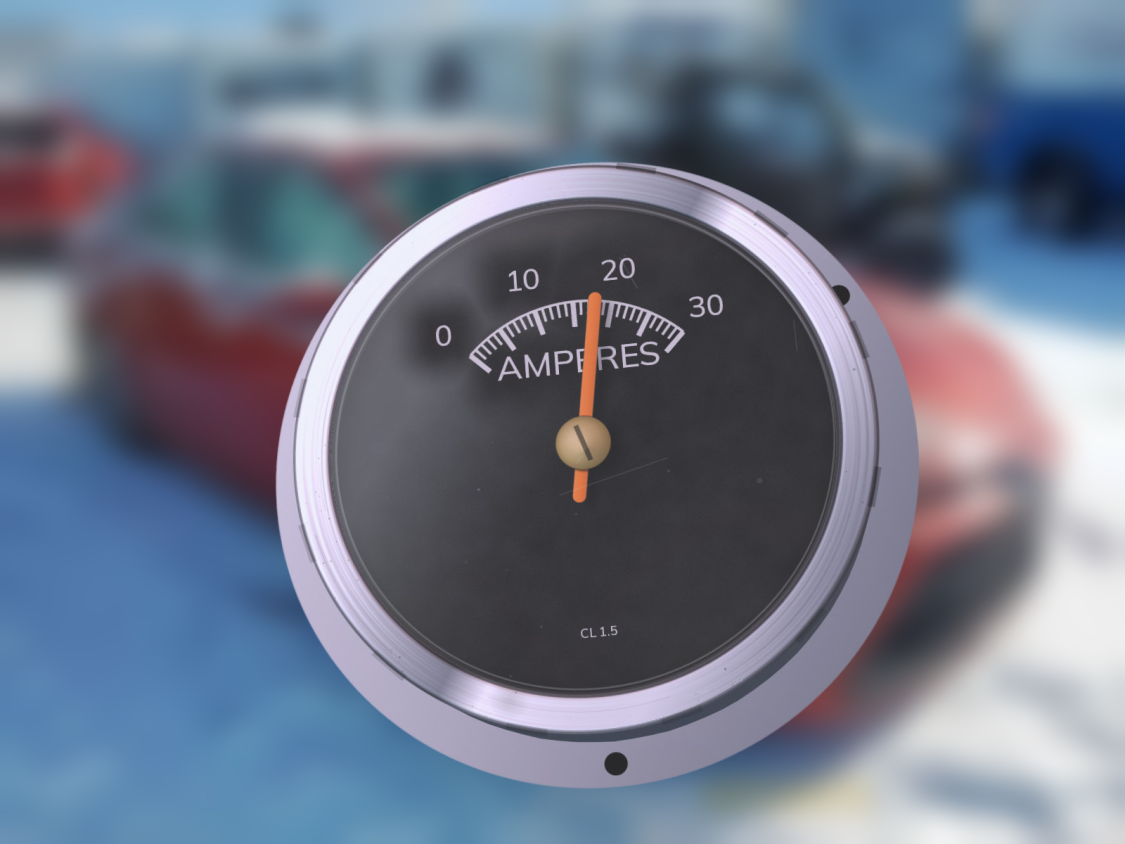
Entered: 18 A
